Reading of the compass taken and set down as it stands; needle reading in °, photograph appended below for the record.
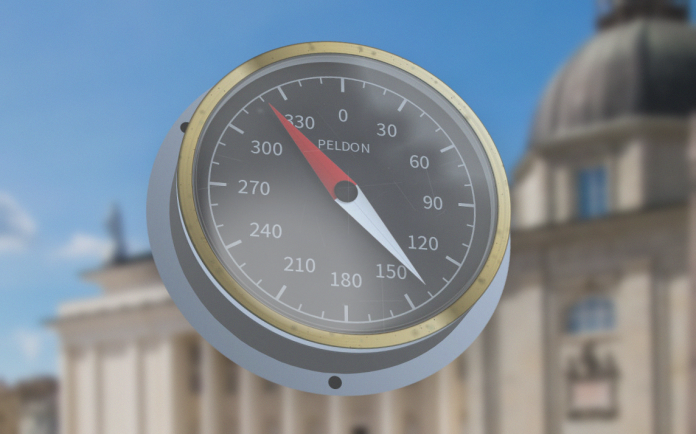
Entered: 320 °
